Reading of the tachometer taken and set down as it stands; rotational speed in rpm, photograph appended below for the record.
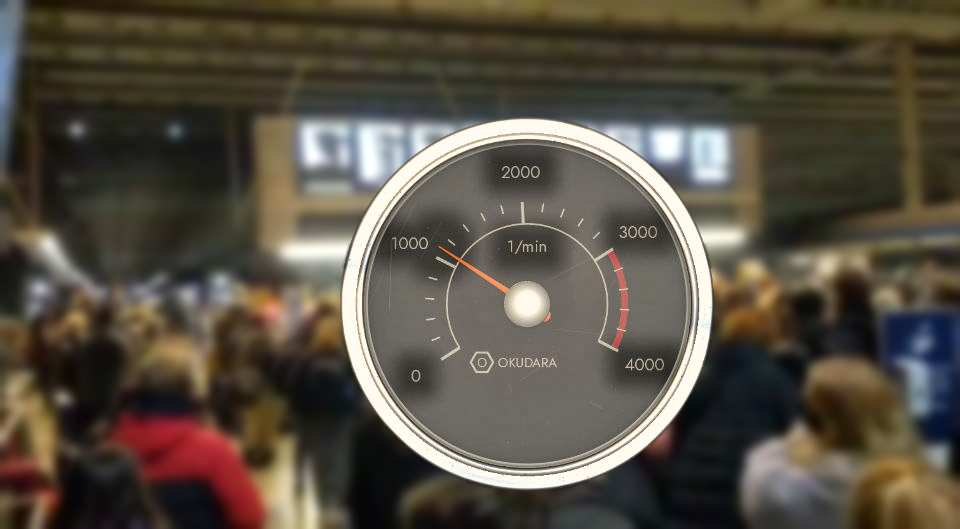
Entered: 1100 rpm
